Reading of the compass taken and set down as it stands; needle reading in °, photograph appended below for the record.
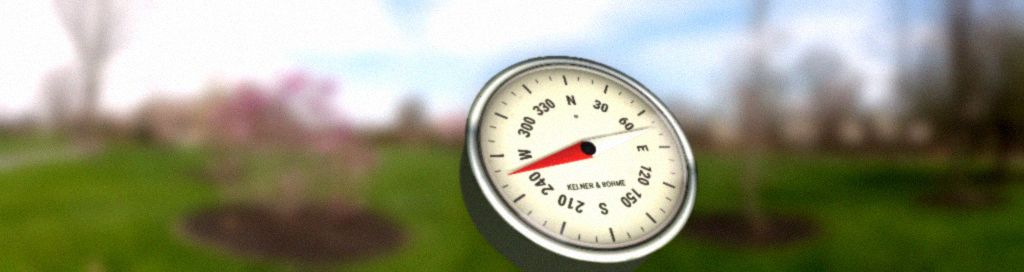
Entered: 255 °
